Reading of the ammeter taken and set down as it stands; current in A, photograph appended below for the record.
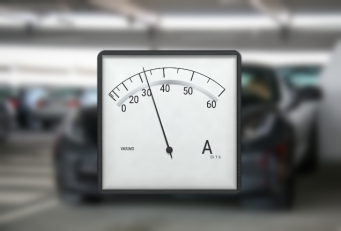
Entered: 32.5 A
